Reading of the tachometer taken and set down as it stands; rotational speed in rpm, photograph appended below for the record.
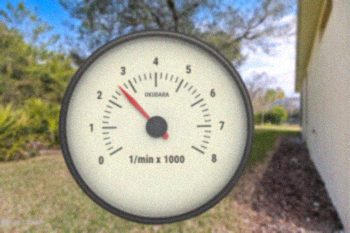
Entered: 2600 rpm
